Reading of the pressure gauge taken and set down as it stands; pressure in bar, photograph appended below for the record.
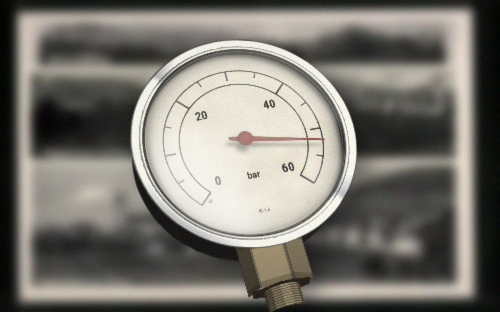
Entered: 52.5 bar
